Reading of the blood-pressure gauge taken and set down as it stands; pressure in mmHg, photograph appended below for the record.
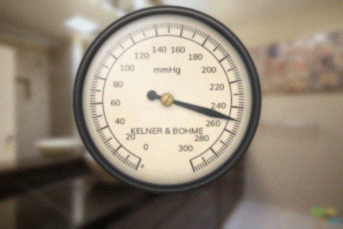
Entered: 250 mmHg
